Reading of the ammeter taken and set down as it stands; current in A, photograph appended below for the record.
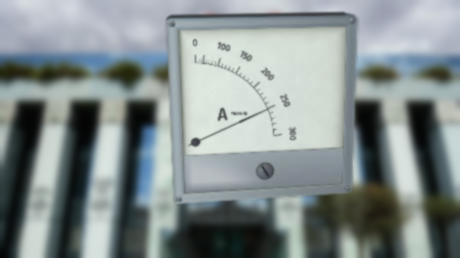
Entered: 250 A
